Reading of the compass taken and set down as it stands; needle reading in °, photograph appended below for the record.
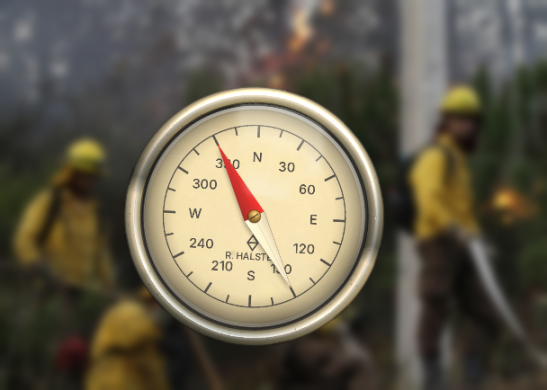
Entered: 330 °
